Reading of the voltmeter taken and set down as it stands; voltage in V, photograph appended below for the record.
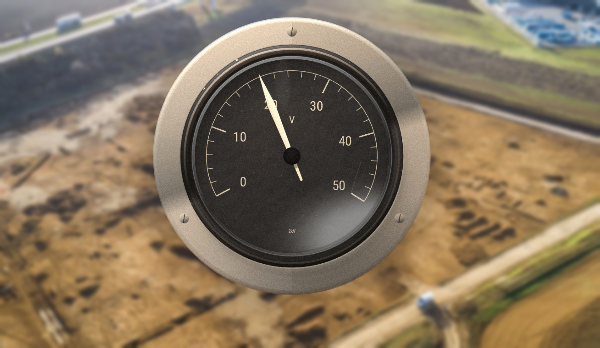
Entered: 20 V
